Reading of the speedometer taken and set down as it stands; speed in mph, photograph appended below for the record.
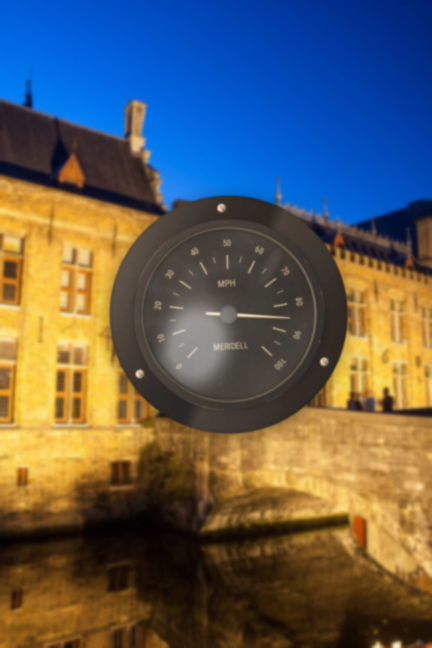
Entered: 85 mph
